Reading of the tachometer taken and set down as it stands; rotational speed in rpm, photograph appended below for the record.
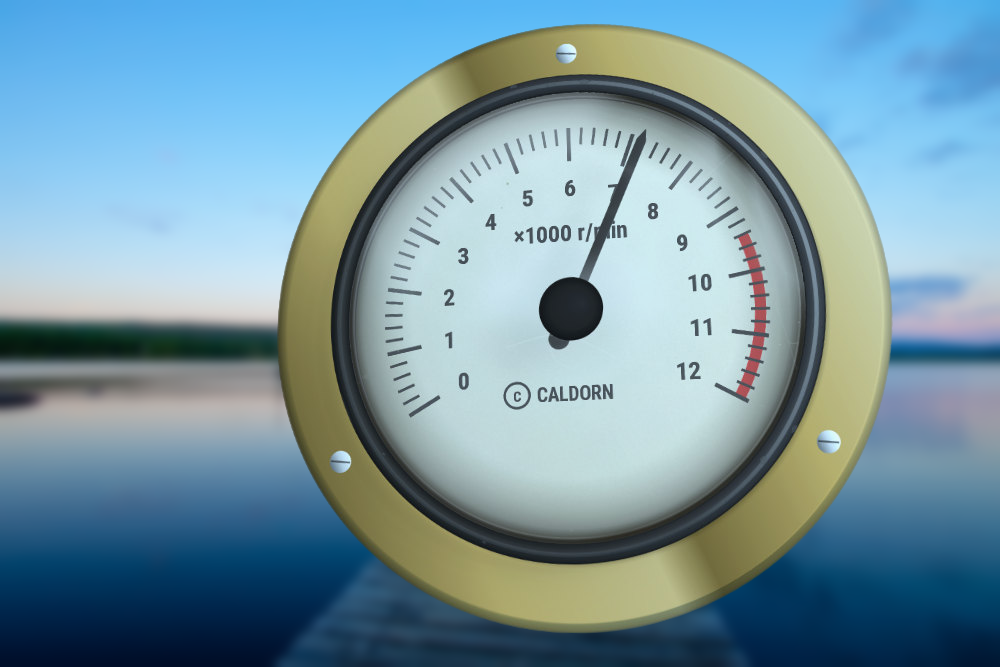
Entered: 7200 rpm
